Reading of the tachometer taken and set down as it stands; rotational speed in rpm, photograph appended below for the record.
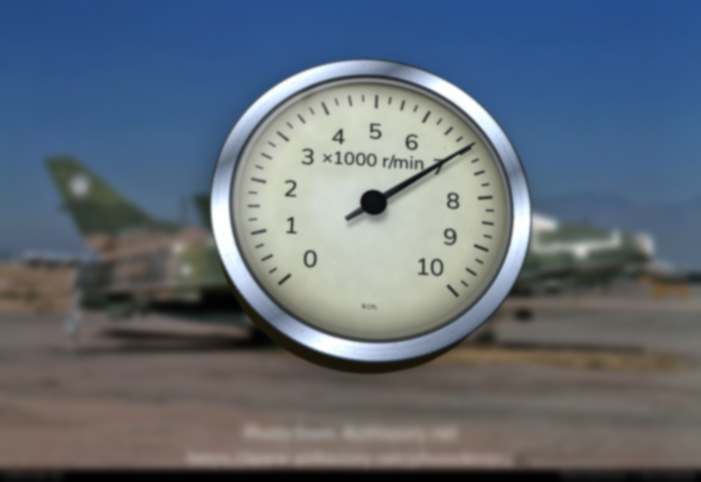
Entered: 7000 rpm
